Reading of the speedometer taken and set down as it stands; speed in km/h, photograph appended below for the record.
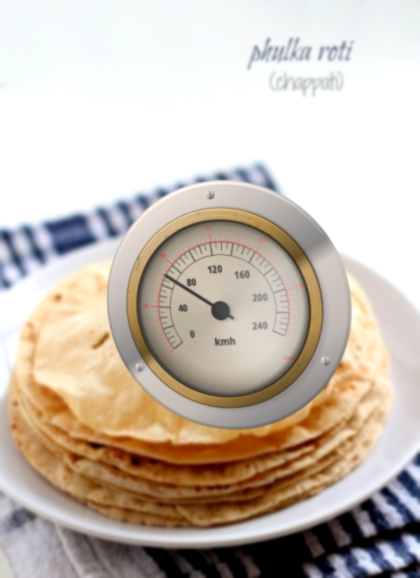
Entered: 70 km/h
